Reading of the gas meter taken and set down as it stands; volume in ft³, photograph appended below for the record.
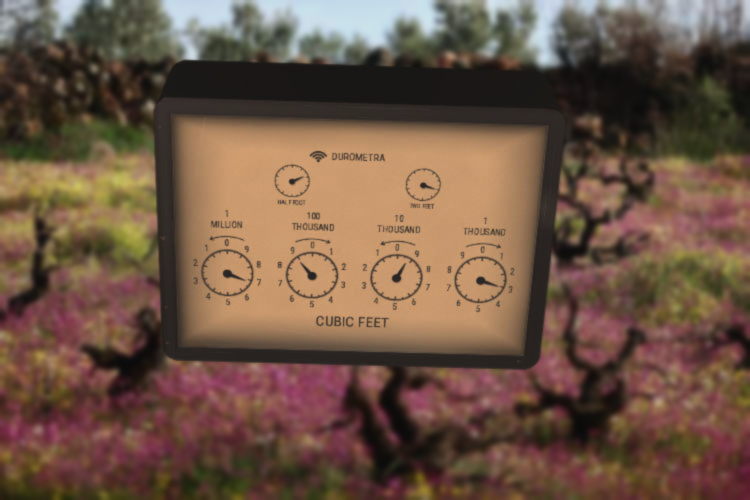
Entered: 689300 ft³
